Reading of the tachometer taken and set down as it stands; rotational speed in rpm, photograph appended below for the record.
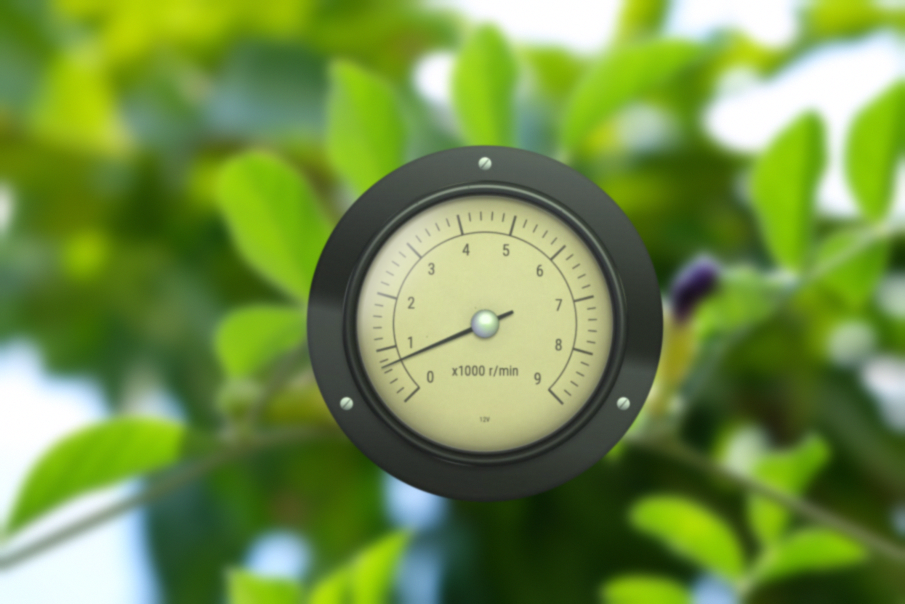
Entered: 700 rpm
